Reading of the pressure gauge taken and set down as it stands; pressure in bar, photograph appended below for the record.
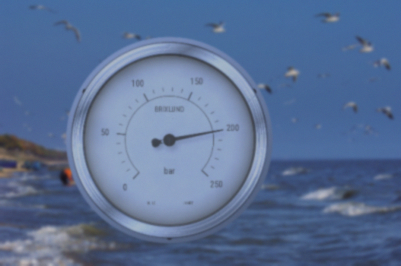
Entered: 200 bar
